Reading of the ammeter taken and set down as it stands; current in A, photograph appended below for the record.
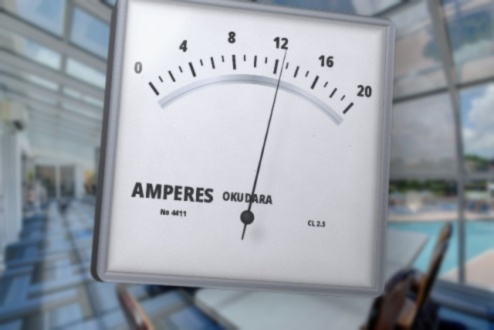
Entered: 12.5 A
